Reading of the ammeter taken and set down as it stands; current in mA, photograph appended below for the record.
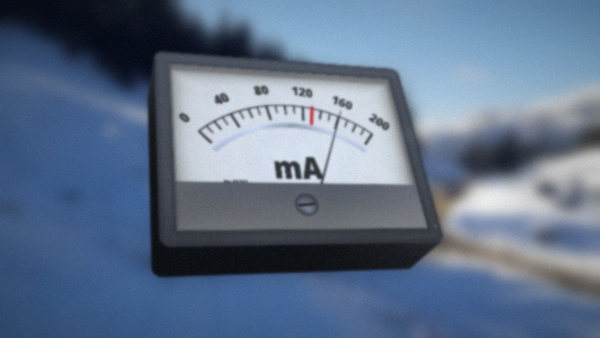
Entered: 160 mA
